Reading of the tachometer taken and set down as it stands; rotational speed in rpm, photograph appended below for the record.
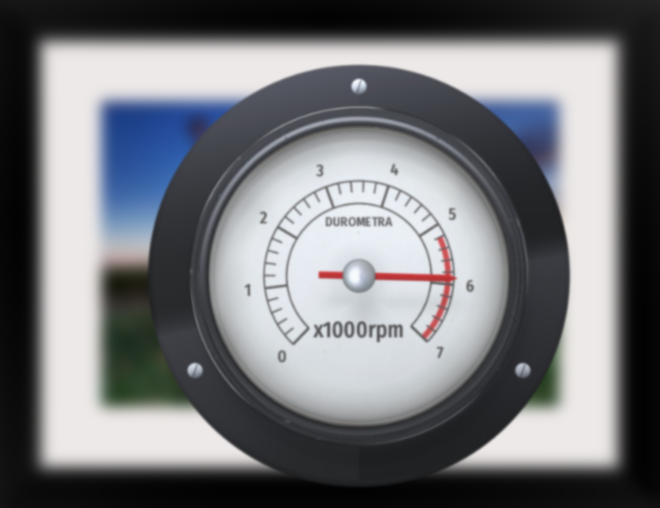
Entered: 5900 rpm
